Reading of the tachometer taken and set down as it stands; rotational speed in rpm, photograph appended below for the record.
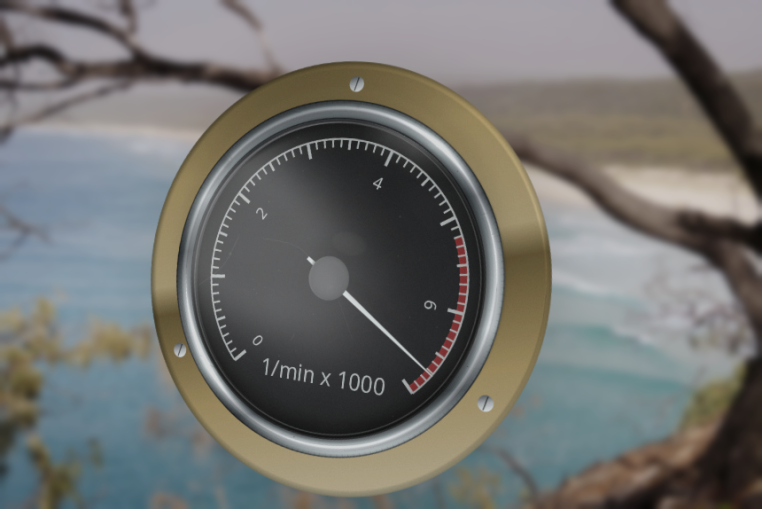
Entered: 6700 rpm
